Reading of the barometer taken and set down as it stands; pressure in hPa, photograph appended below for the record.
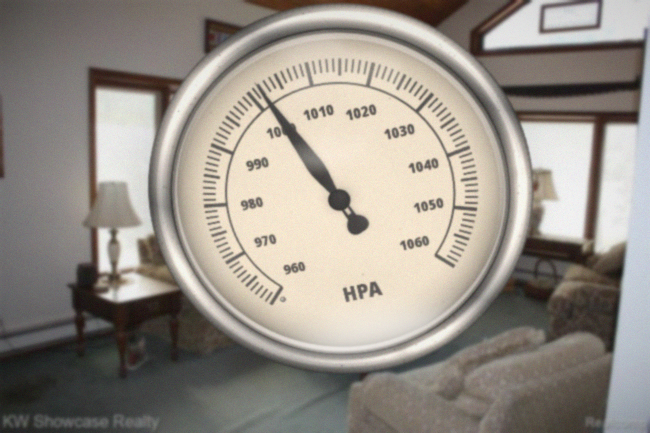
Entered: 1002 hPa
